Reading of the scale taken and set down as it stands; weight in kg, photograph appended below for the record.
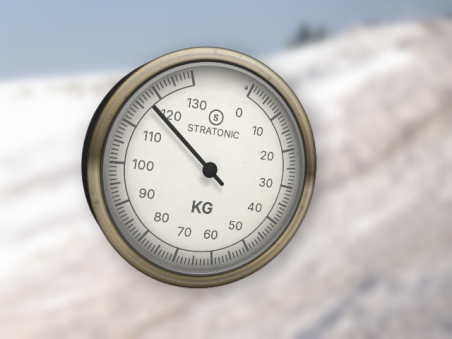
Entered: 117 kg
